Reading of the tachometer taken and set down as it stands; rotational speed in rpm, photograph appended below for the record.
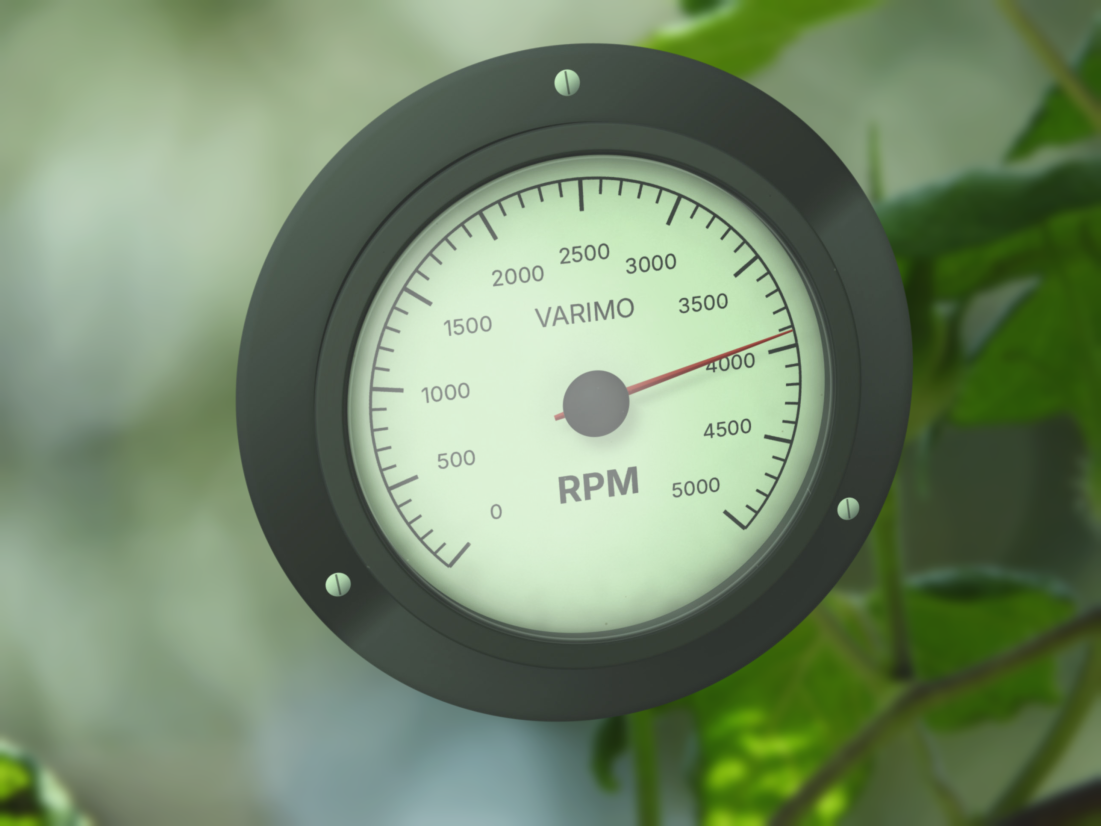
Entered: 3900 rpm
